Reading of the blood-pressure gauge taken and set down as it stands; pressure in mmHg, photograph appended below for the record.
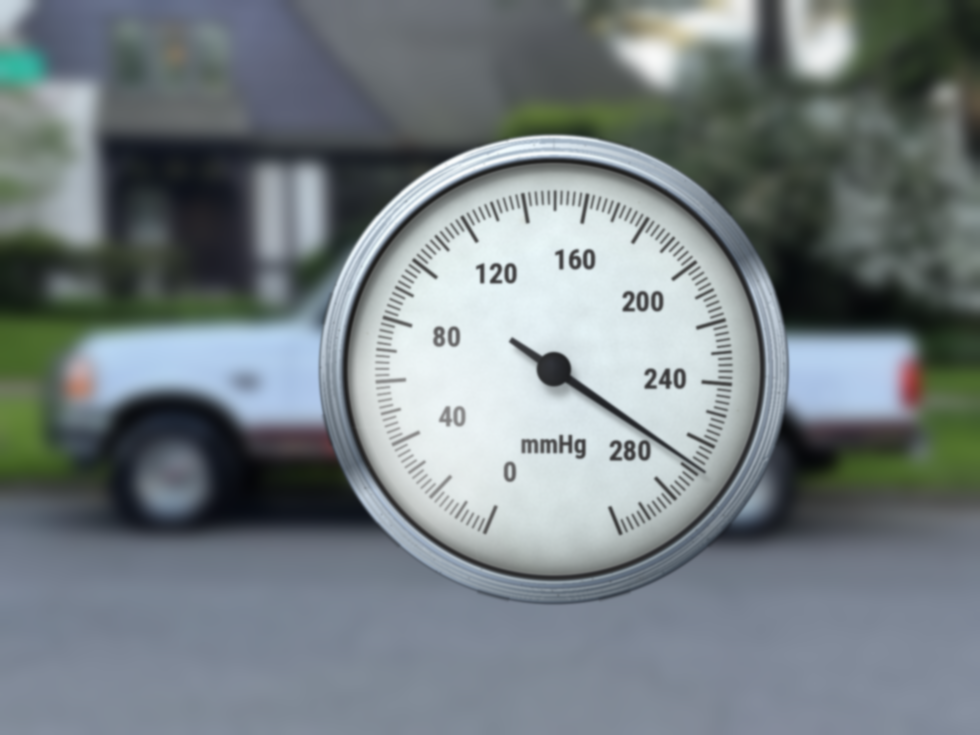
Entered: 268 mmHg
